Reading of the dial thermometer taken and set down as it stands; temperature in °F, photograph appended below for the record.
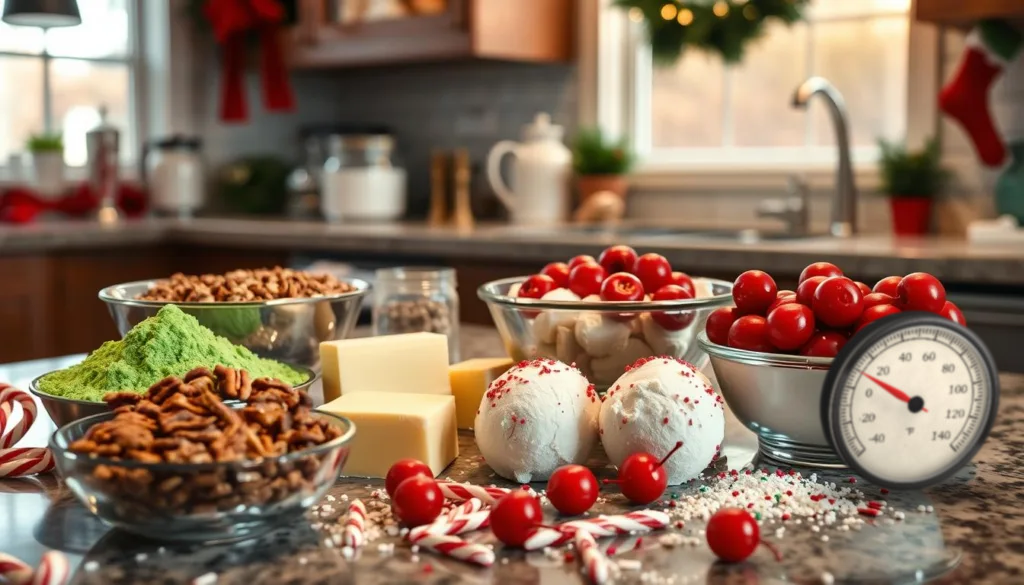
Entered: 10 °F
